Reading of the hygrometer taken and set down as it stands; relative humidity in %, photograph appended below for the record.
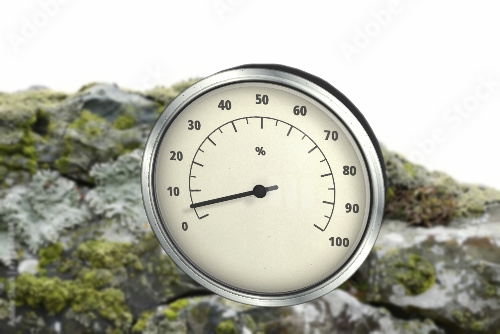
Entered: 5 %
